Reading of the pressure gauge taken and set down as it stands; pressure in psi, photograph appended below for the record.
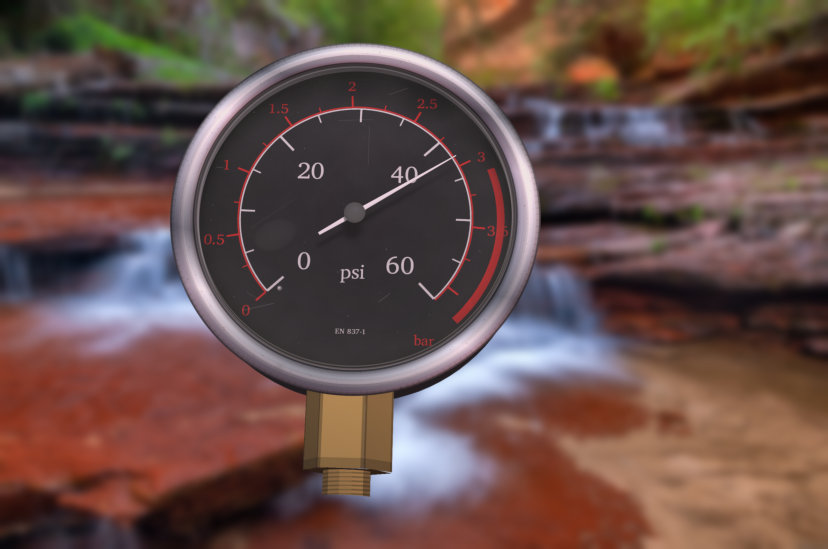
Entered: 42.5 psi
